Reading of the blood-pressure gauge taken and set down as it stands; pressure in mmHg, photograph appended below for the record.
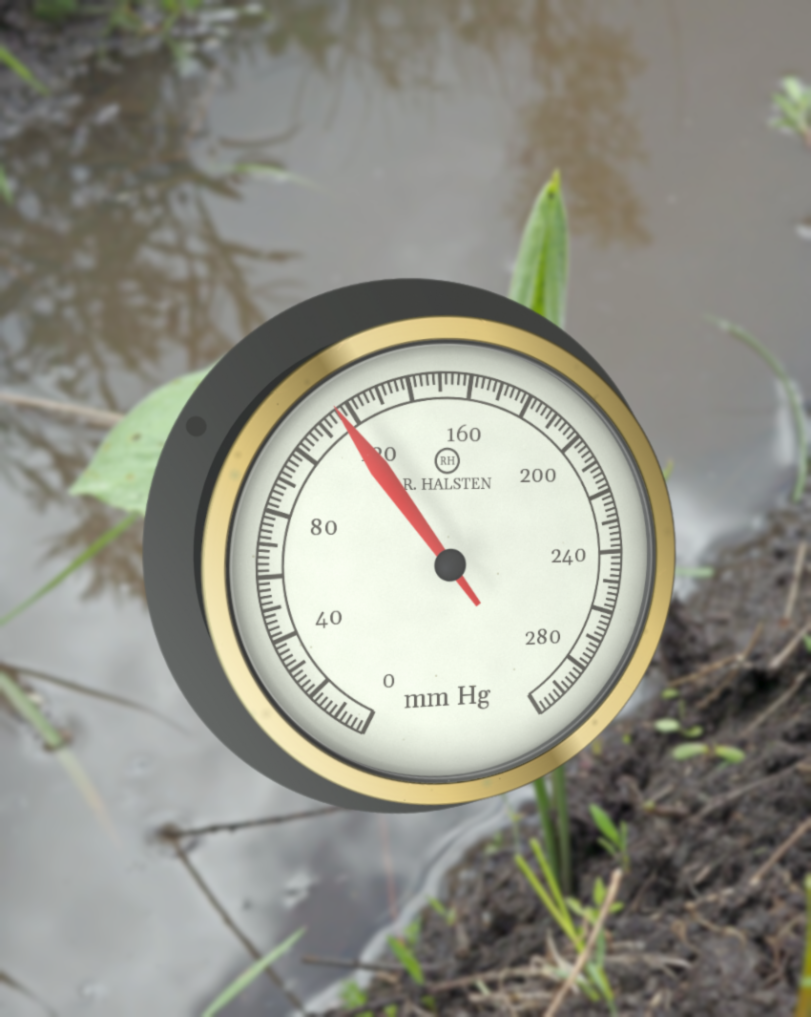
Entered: 116 mmHg
